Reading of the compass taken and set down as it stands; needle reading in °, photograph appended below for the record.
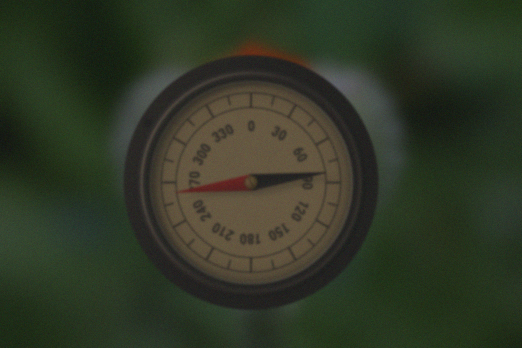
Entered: 262.5 °
